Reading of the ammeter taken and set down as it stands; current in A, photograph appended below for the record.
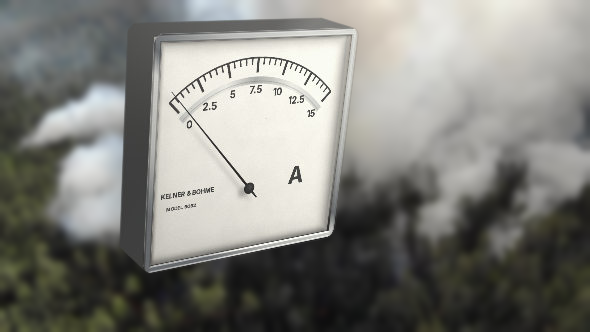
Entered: 0.5 A
